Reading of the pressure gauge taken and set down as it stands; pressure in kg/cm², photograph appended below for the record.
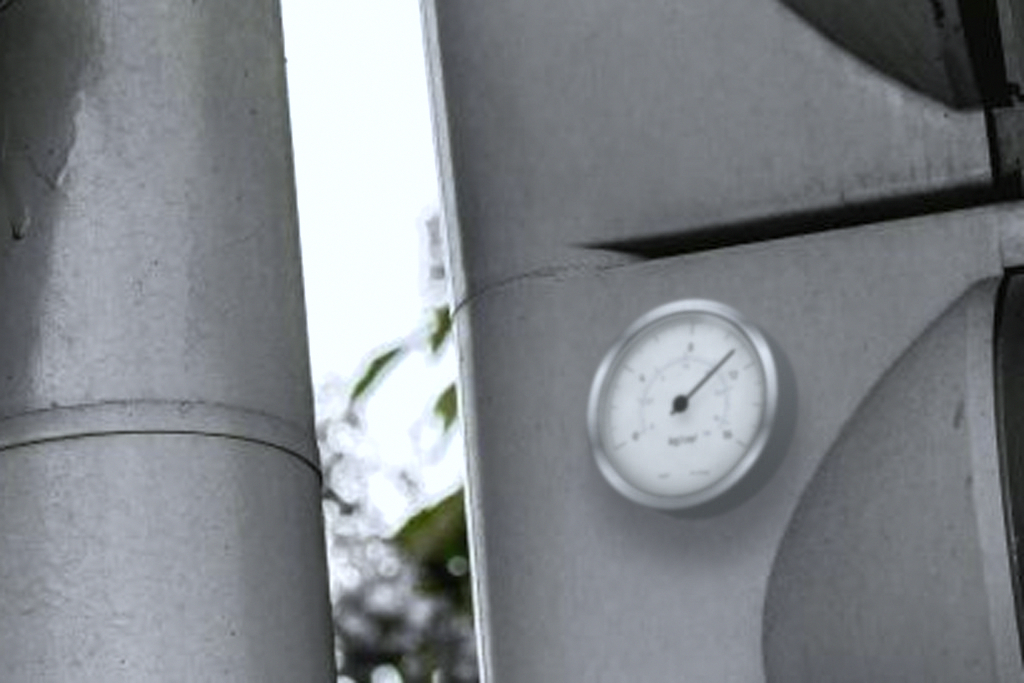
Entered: 11 kg/cm²
